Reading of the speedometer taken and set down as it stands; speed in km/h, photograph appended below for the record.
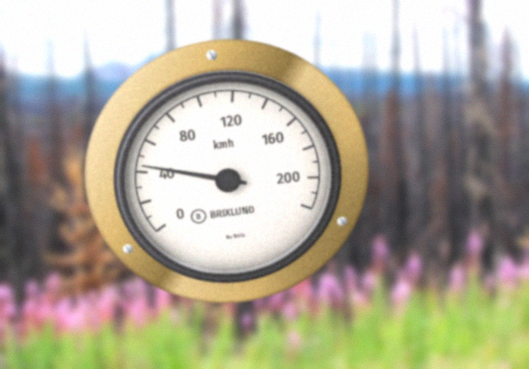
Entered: 45 km/h
